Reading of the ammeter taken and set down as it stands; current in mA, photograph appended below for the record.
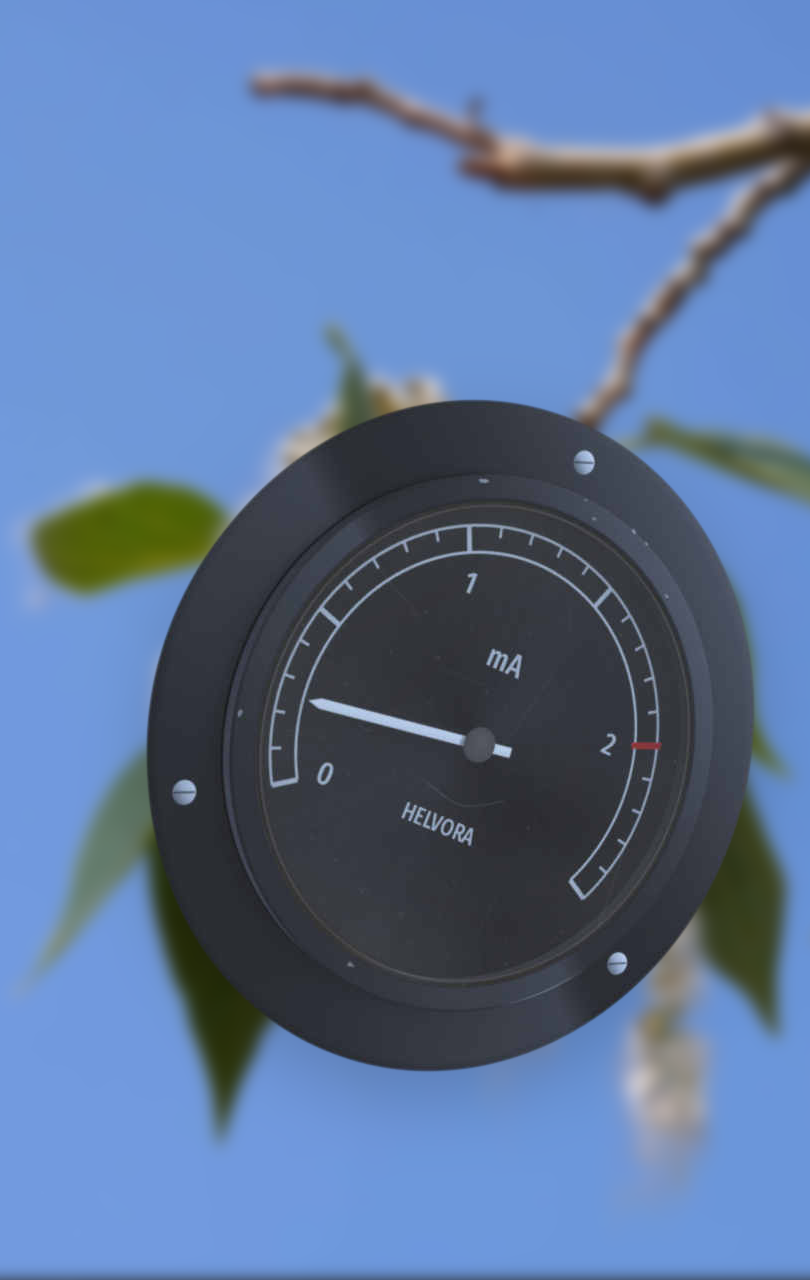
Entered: 0.25 mA
